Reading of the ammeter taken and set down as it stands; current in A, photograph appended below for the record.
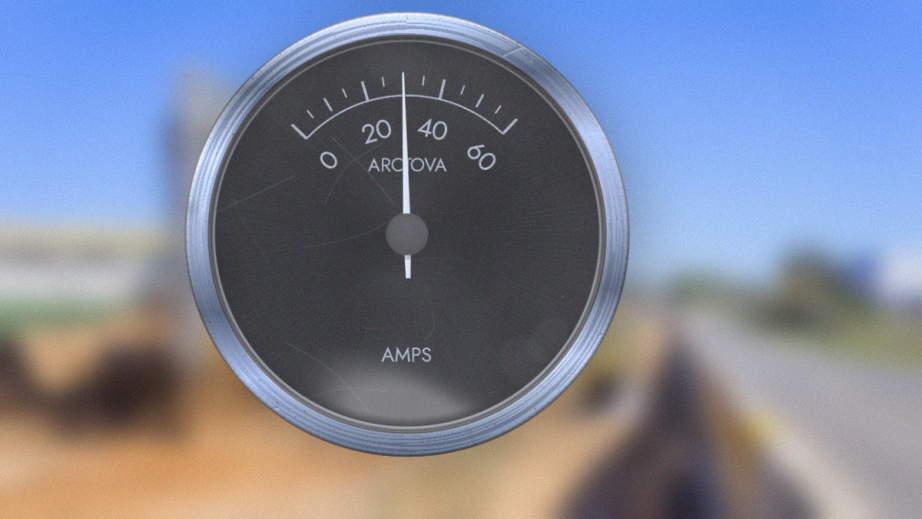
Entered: 30 A
